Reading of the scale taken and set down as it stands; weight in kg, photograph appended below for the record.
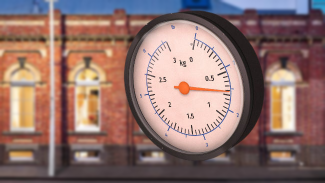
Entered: 0.7 kg
